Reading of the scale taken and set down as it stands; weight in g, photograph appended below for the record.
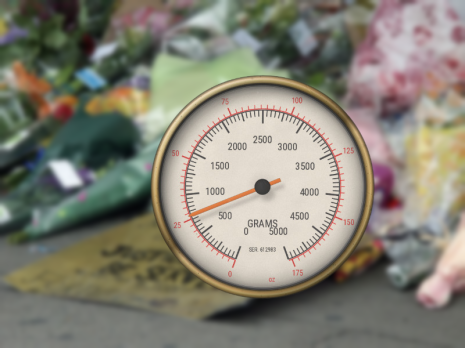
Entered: 750 g
